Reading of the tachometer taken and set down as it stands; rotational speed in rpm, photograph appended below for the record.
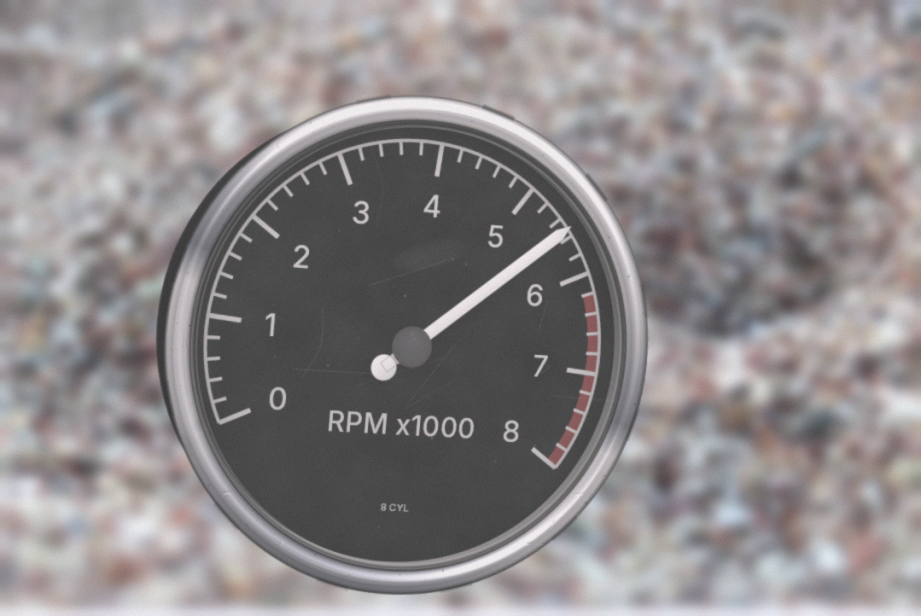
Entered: 5500 rpm
